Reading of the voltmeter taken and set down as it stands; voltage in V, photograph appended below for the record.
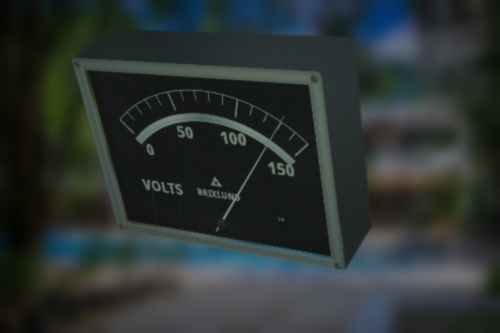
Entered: 130 V
